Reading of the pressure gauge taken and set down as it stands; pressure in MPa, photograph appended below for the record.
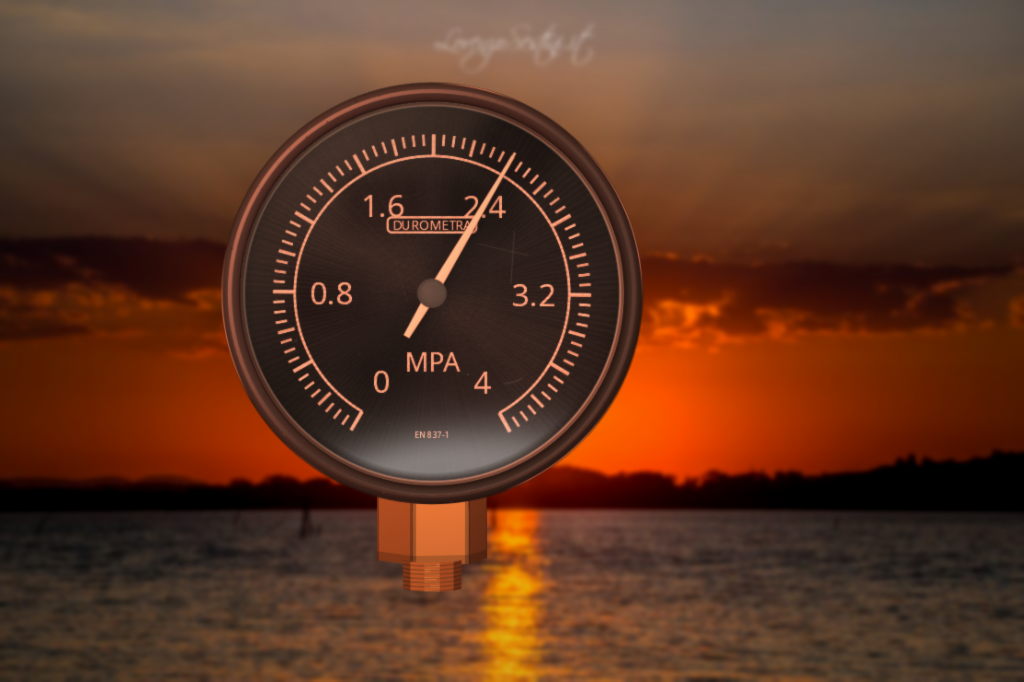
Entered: 2.4 MPa
